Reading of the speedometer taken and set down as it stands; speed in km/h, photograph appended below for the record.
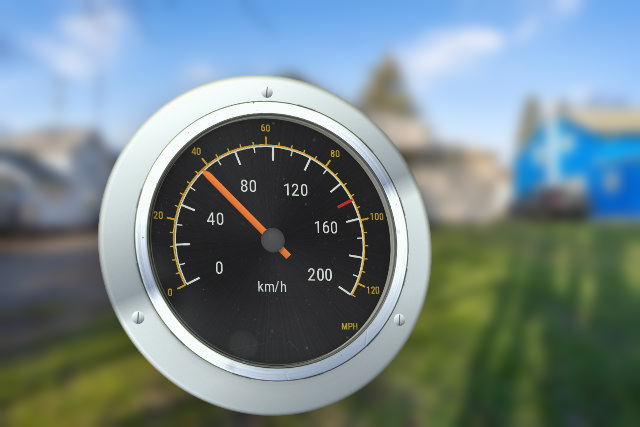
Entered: 60 km/h
